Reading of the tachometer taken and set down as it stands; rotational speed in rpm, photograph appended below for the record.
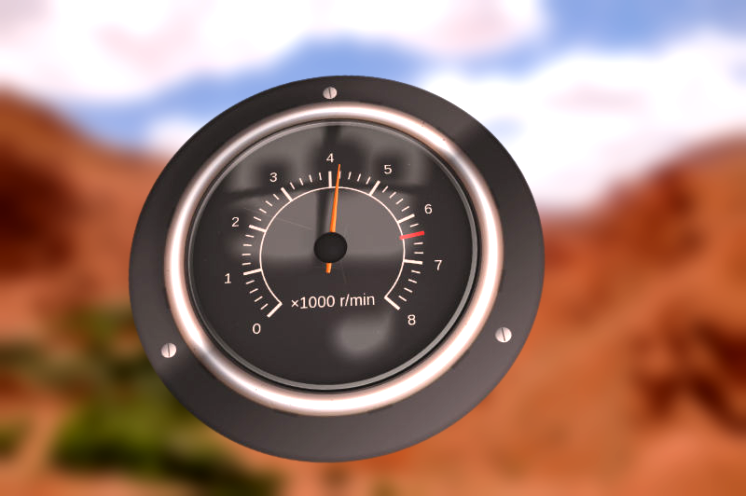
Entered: 4200 rpm
